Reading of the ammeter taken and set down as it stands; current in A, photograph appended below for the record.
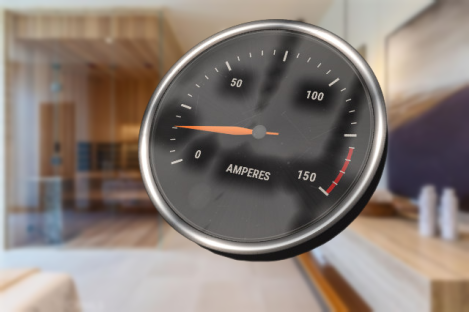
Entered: 15 A
